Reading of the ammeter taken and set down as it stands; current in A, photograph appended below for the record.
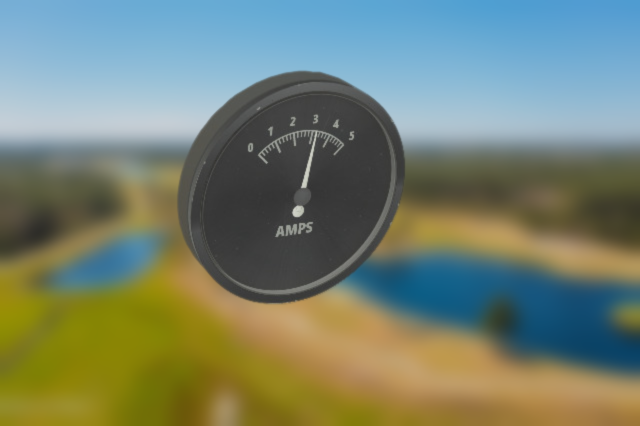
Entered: 3 A
